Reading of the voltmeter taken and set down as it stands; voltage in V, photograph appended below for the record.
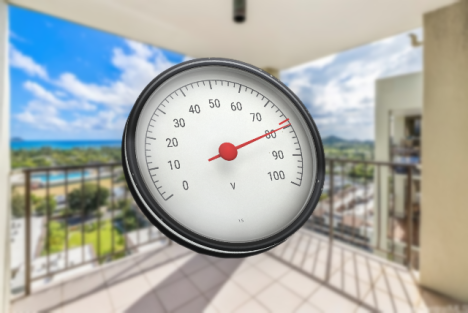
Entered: 80 V
